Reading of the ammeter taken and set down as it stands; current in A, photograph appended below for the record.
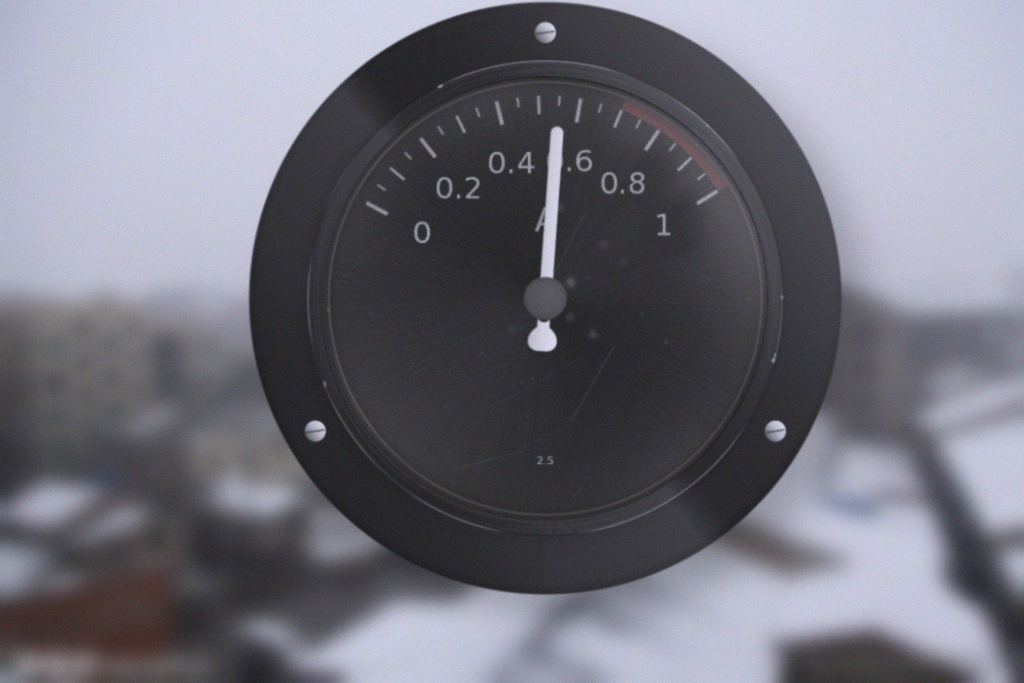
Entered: 0.55 A
